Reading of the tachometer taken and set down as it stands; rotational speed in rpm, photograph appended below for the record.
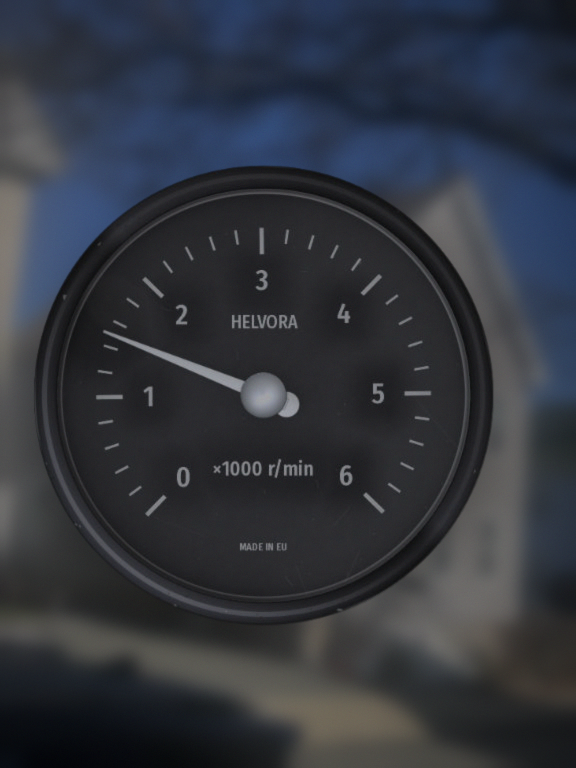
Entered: 1500 rpm
